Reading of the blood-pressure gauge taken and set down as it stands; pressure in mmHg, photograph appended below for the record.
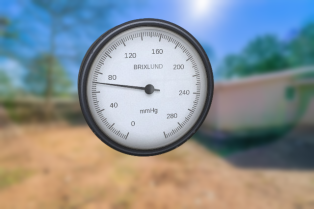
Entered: 70 mmHg
